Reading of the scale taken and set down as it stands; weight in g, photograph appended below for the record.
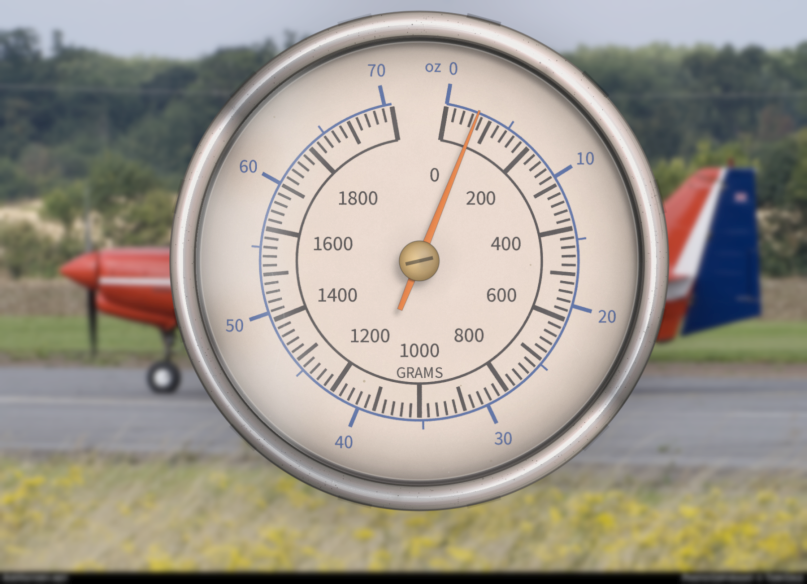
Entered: 70 g
